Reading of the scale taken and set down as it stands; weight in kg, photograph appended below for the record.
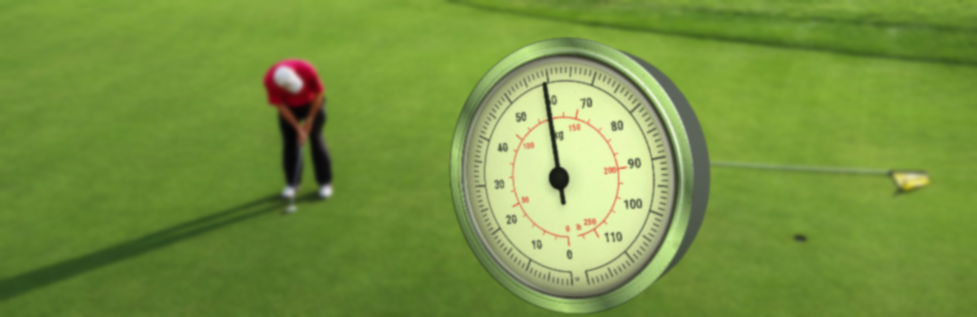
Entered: 60 kg
